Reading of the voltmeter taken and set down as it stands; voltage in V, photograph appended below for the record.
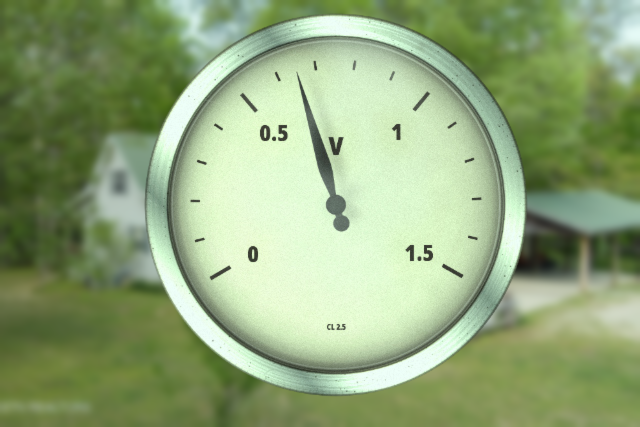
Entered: 0.65 V
